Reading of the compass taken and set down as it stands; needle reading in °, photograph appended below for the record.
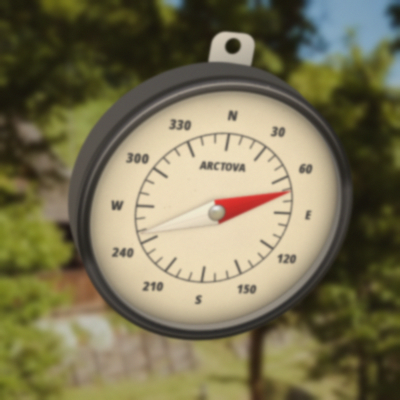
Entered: 70 °
